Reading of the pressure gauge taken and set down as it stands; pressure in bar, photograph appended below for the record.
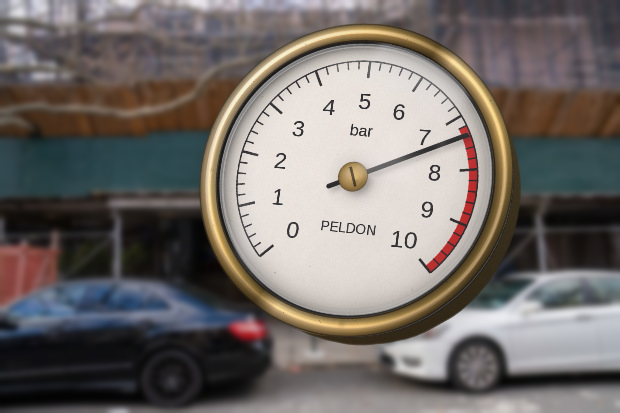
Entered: 7.4 bar
